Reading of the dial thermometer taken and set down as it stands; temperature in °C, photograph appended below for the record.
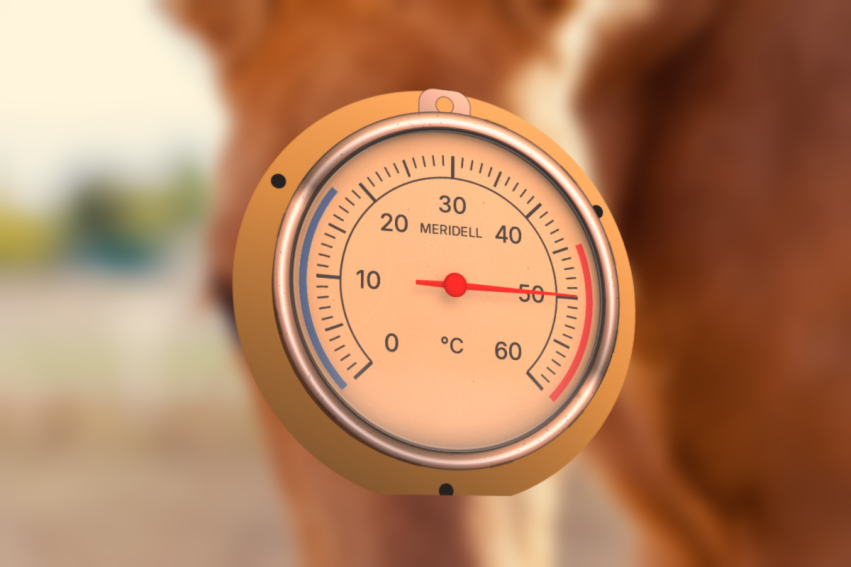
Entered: 50 °C
